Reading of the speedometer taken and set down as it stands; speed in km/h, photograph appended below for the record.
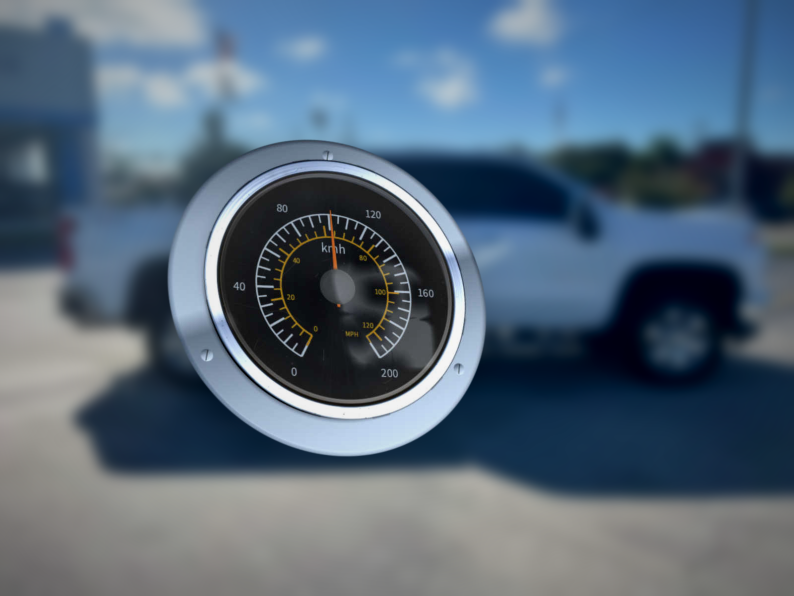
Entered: 100 km/h
